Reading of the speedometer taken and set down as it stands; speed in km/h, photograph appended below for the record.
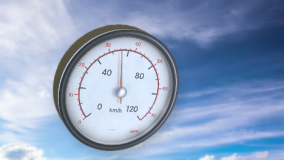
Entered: 55 km/h
